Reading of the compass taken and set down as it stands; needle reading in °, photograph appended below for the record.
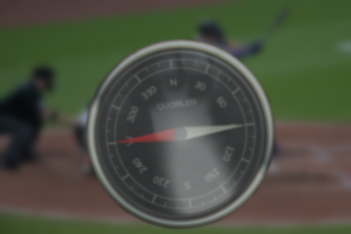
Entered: 270 °
